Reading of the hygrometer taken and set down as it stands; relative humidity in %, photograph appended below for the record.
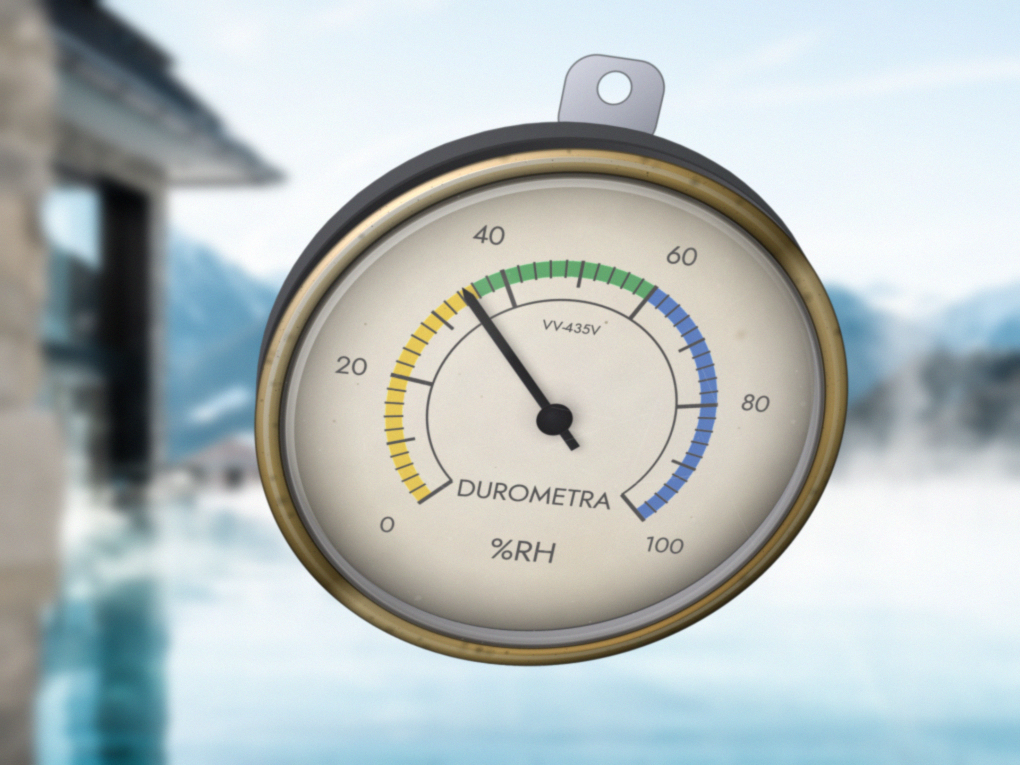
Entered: 35 %
